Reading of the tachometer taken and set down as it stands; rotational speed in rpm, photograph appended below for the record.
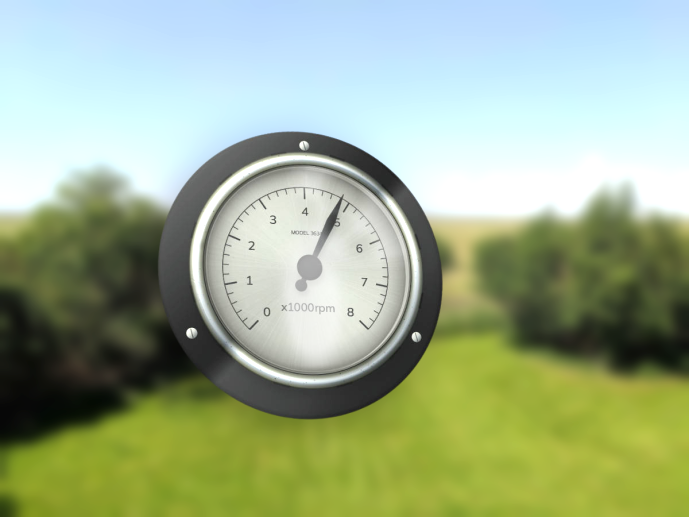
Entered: 4800 rpm
